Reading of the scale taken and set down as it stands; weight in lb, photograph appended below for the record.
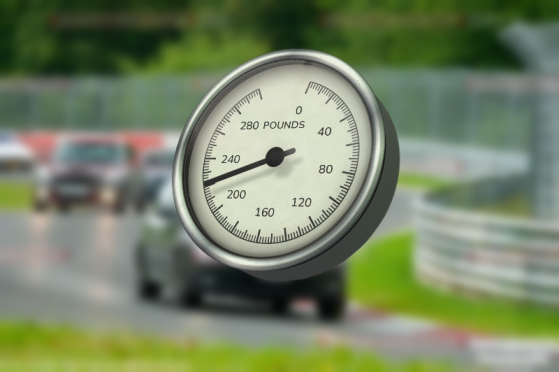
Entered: 220 lb
